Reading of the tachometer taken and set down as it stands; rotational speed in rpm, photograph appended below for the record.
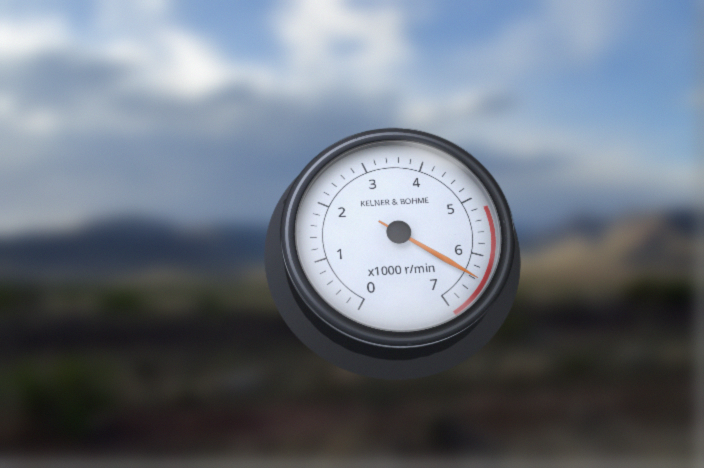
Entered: 6400 rpm
